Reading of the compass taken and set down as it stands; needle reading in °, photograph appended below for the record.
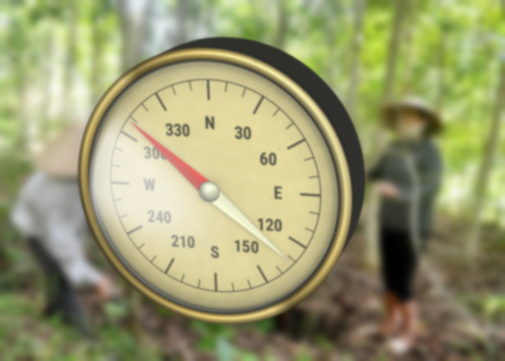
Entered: 310 °
